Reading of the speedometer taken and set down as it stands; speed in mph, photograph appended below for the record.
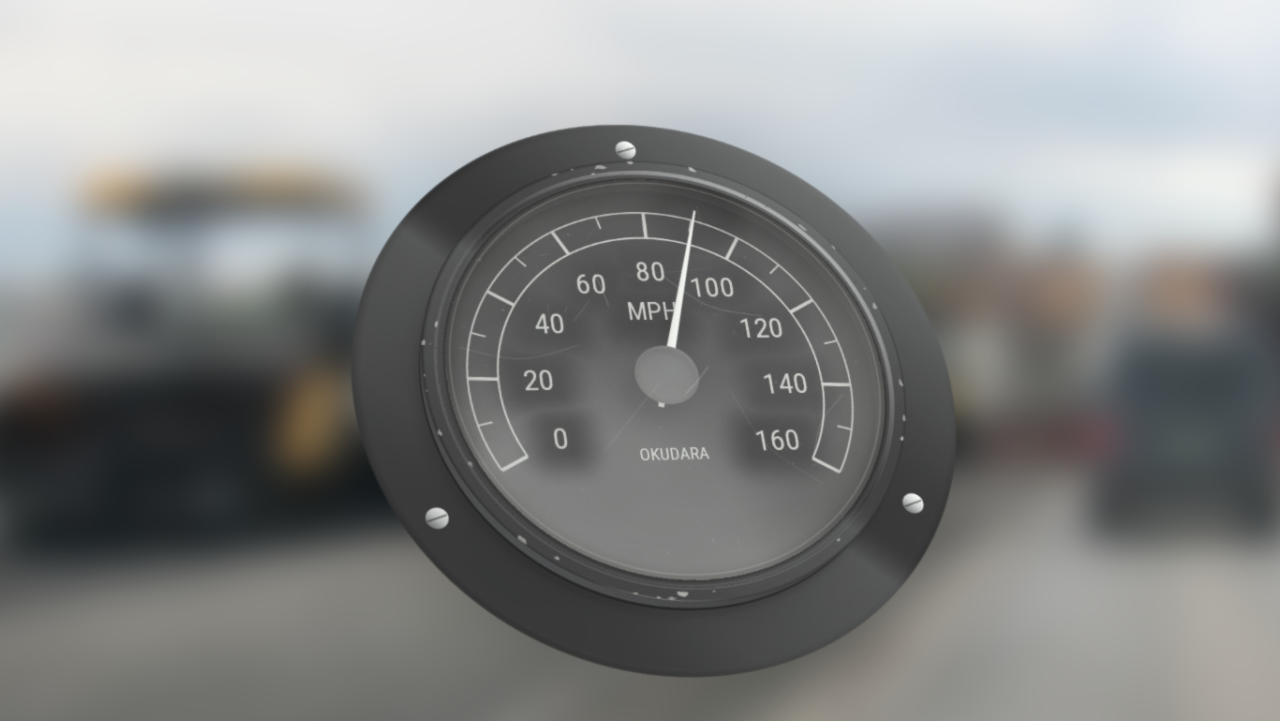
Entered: 90 mph
